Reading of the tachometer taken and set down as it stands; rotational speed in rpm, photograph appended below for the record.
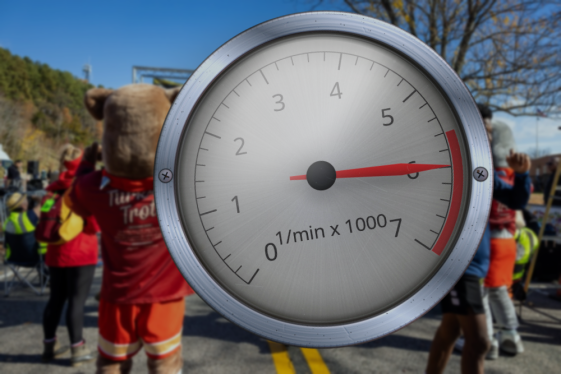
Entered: 6000 rpm
